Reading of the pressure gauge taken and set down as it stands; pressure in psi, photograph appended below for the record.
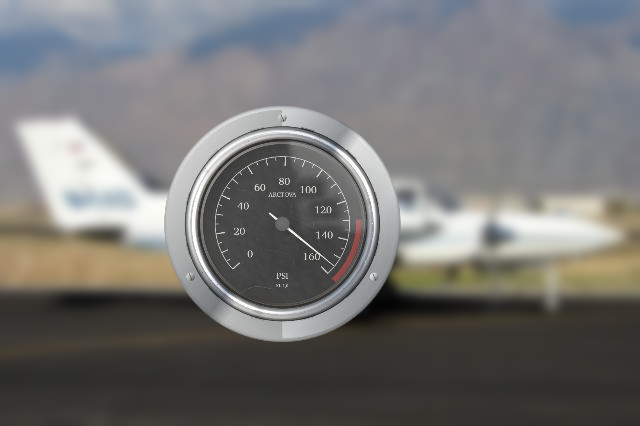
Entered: 155 psi
